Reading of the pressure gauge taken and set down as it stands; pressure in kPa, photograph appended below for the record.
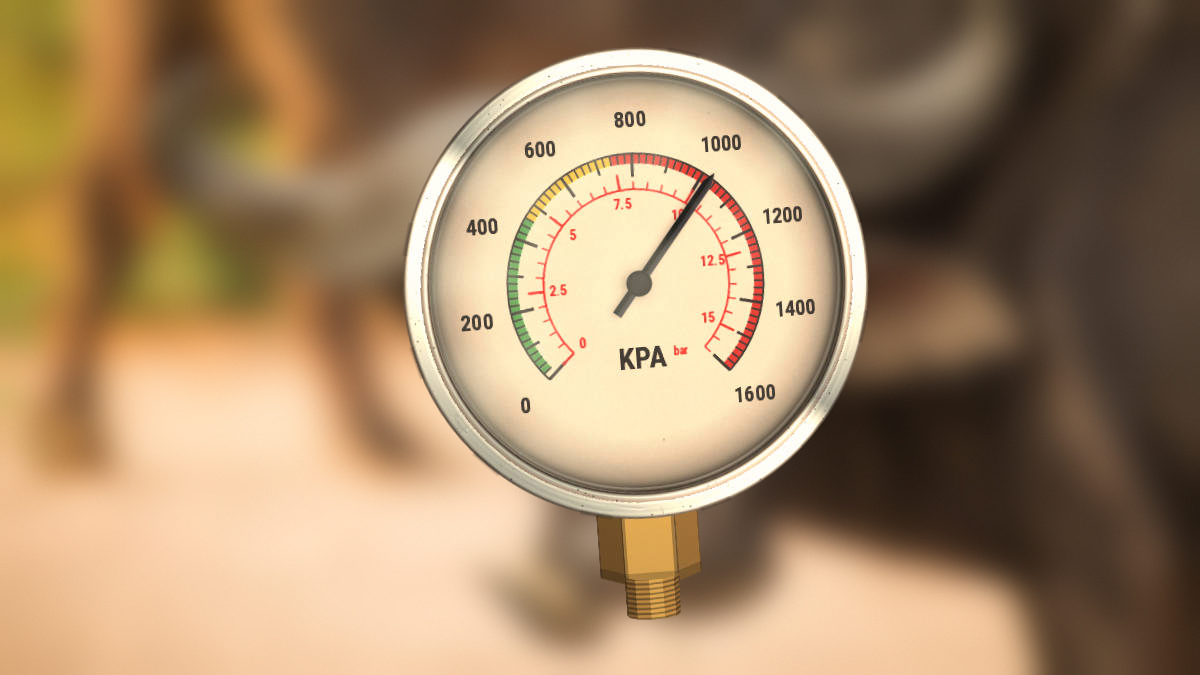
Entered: 1020 kPa
